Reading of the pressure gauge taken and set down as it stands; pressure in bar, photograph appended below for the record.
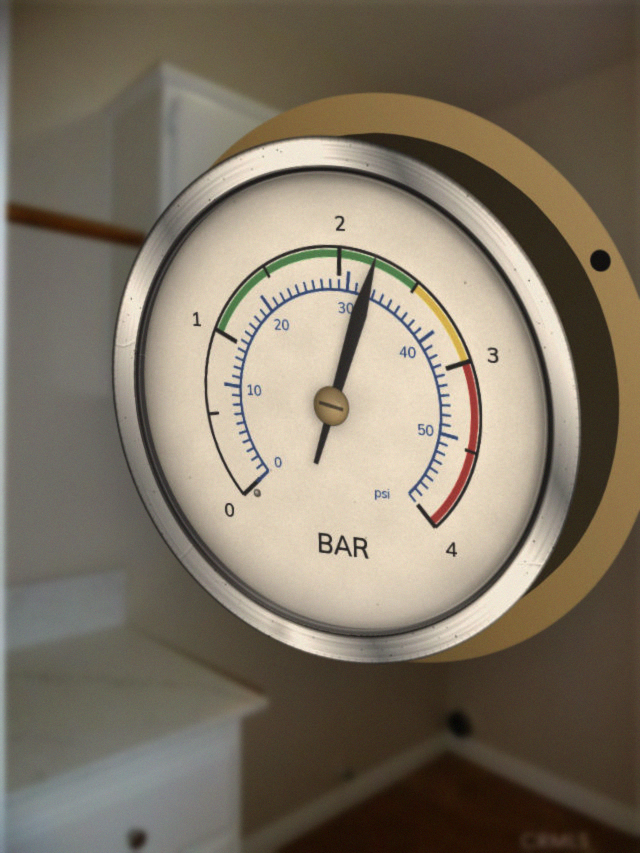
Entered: 2.25 bar
